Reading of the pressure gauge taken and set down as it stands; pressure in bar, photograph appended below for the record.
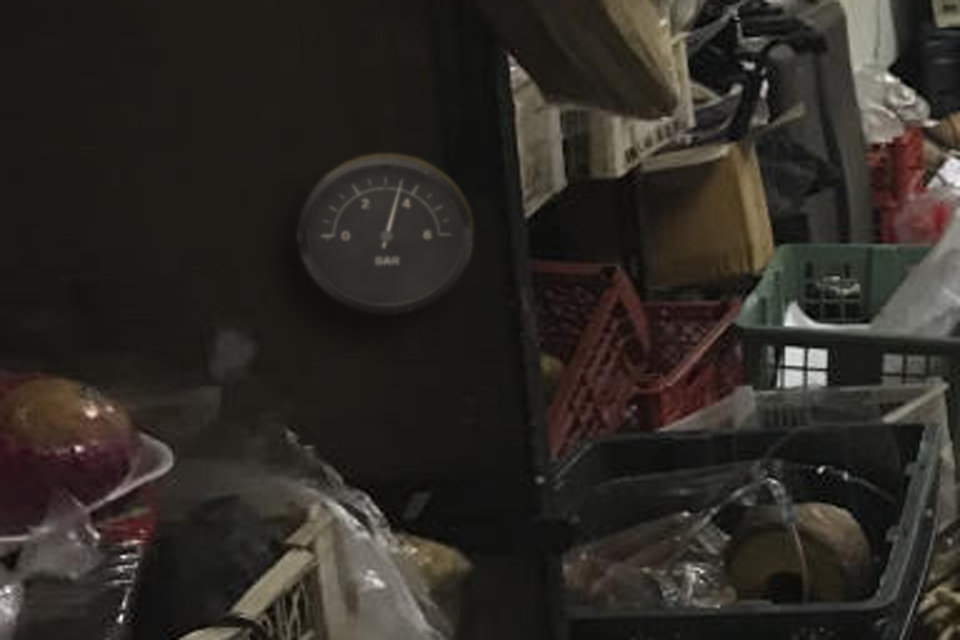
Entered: 3.5 bar
